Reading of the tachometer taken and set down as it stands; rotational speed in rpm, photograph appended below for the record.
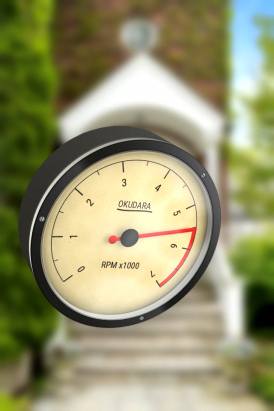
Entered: 5500 rpm
